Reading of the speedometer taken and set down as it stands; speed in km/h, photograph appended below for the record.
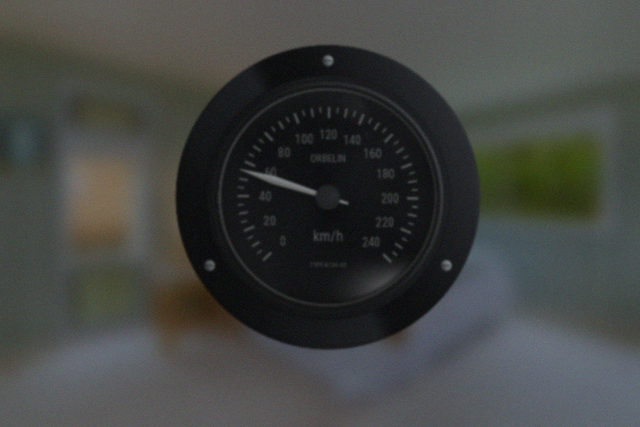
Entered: 55 km/h
